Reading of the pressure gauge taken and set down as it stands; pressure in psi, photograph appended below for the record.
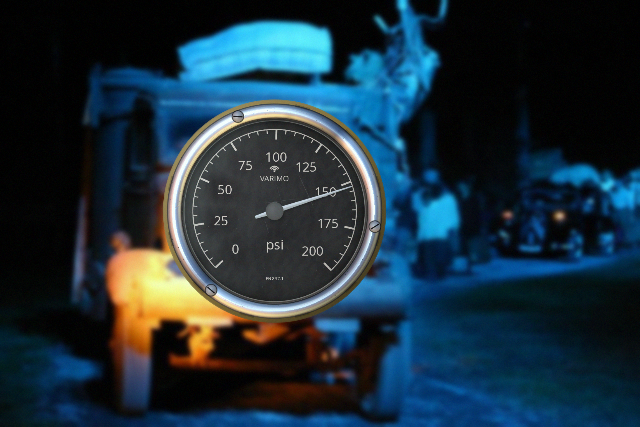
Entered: 152.5 psi
